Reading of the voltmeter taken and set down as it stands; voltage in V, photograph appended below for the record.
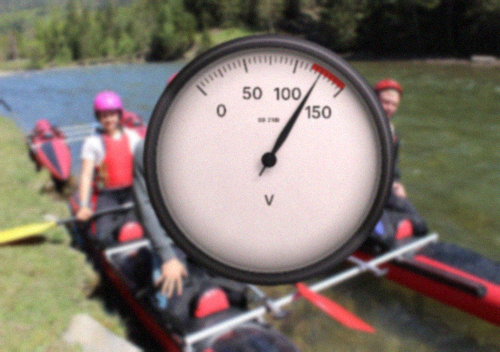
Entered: 125 V
